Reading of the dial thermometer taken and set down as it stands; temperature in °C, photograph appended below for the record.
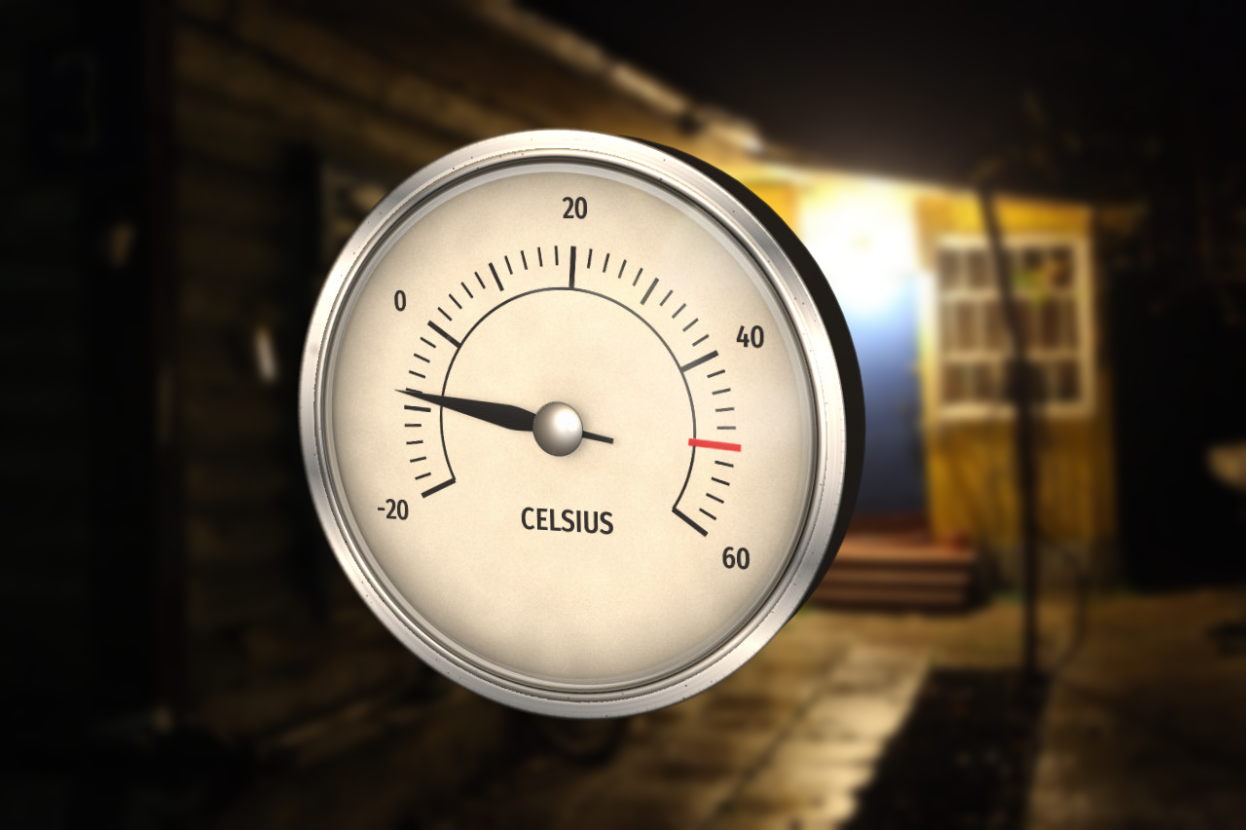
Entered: -8 °C
